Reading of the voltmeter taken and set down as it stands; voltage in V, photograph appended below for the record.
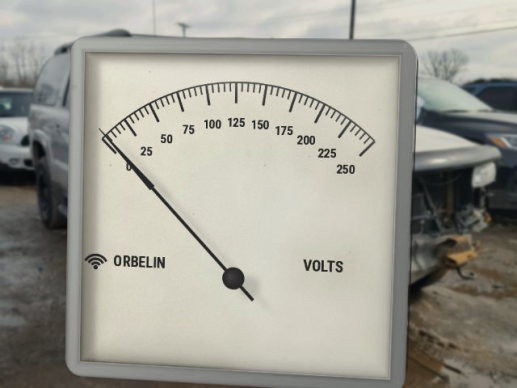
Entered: 5 V
